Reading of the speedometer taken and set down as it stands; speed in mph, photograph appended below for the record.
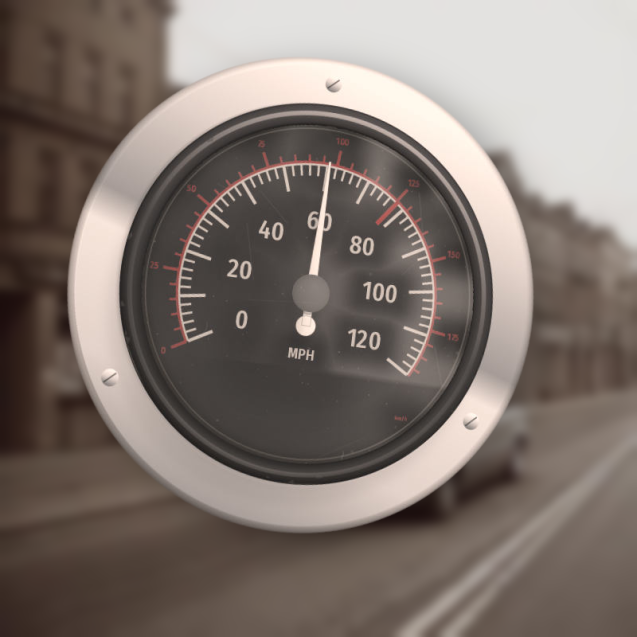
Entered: 60 mph
